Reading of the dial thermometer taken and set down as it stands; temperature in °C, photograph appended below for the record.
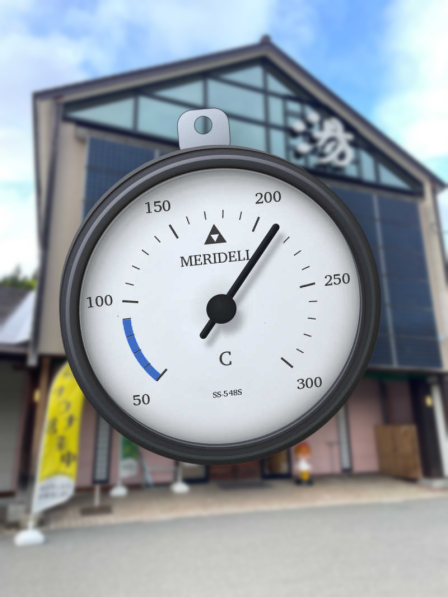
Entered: 210 °C
